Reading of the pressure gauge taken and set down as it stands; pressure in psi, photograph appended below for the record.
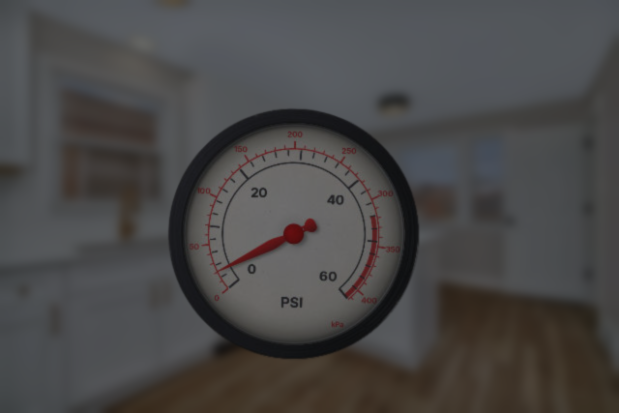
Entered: 3 psi
